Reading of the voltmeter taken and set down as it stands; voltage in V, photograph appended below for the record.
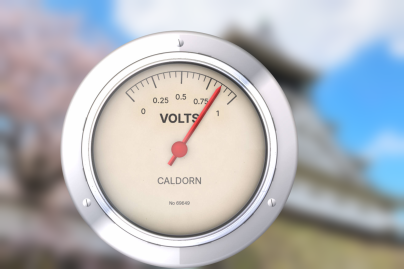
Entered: 0.85 V
